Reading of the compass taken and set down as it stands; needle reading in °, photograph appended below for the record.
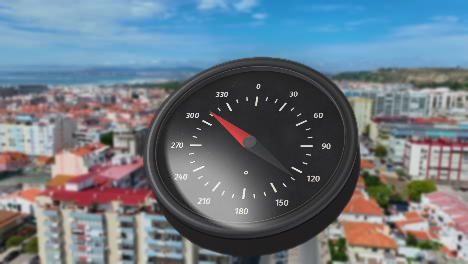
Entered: 310 °
